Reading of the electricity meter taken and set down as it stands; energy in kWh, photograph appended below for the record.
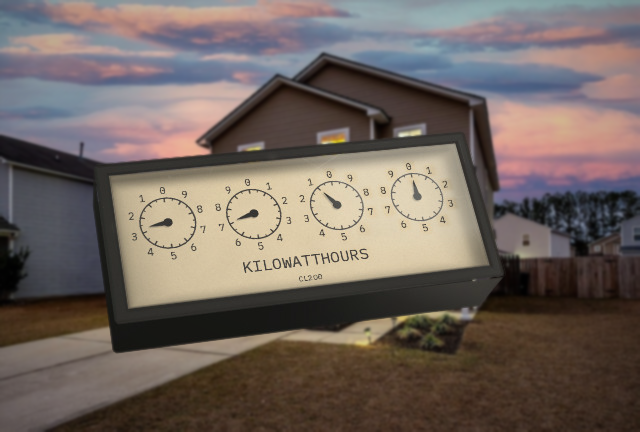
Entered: 2710 kWh
